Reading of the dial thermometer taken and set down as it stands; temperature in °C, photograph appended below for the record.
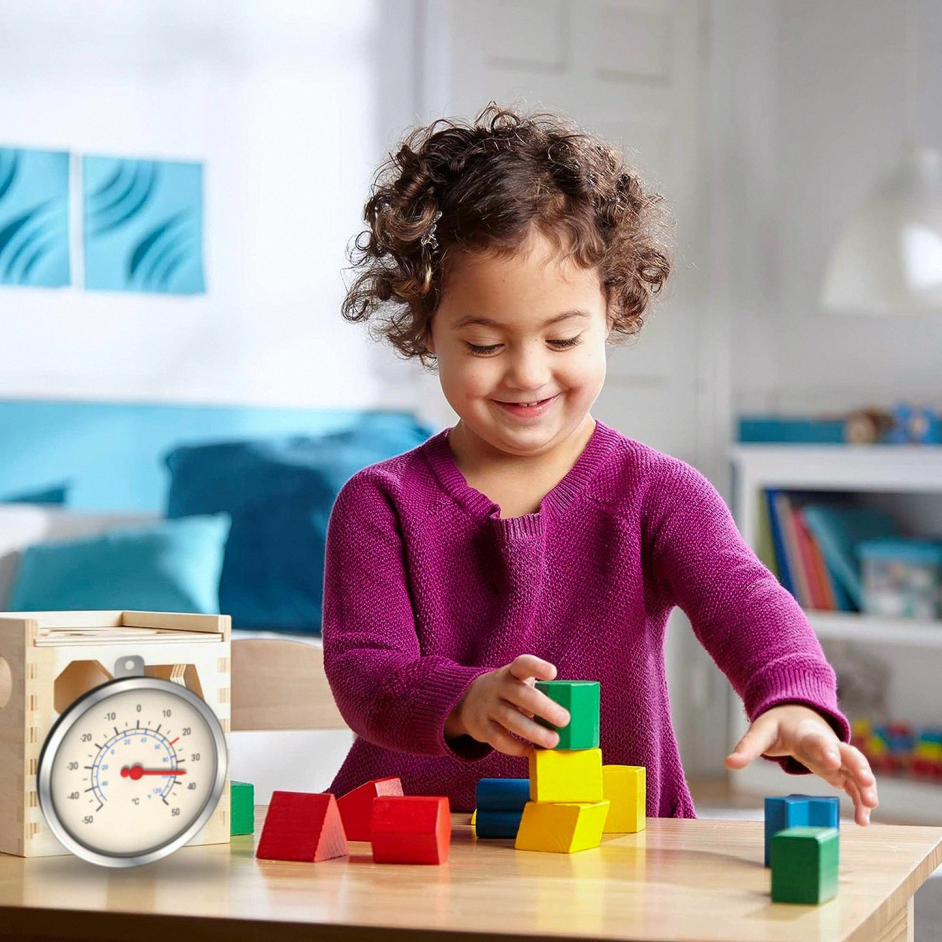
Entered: 35 °C
